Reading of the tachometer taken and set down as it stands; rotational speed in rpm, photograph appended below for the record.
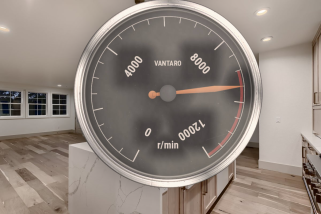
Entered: 9500 rpm
